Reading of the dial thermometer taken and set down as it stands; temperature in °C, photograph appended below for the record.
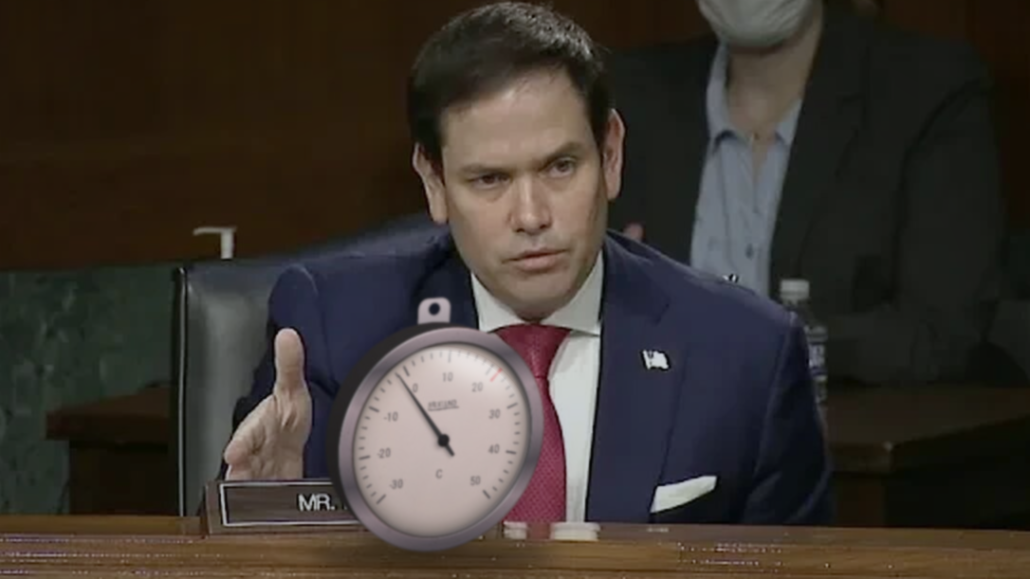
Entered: -2 °C
